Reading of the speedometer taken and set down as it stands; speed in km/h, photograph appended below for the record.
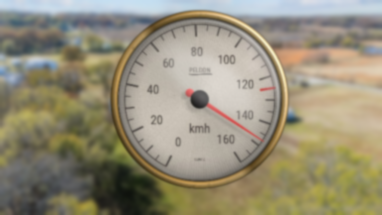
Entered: 147.5 km/h
